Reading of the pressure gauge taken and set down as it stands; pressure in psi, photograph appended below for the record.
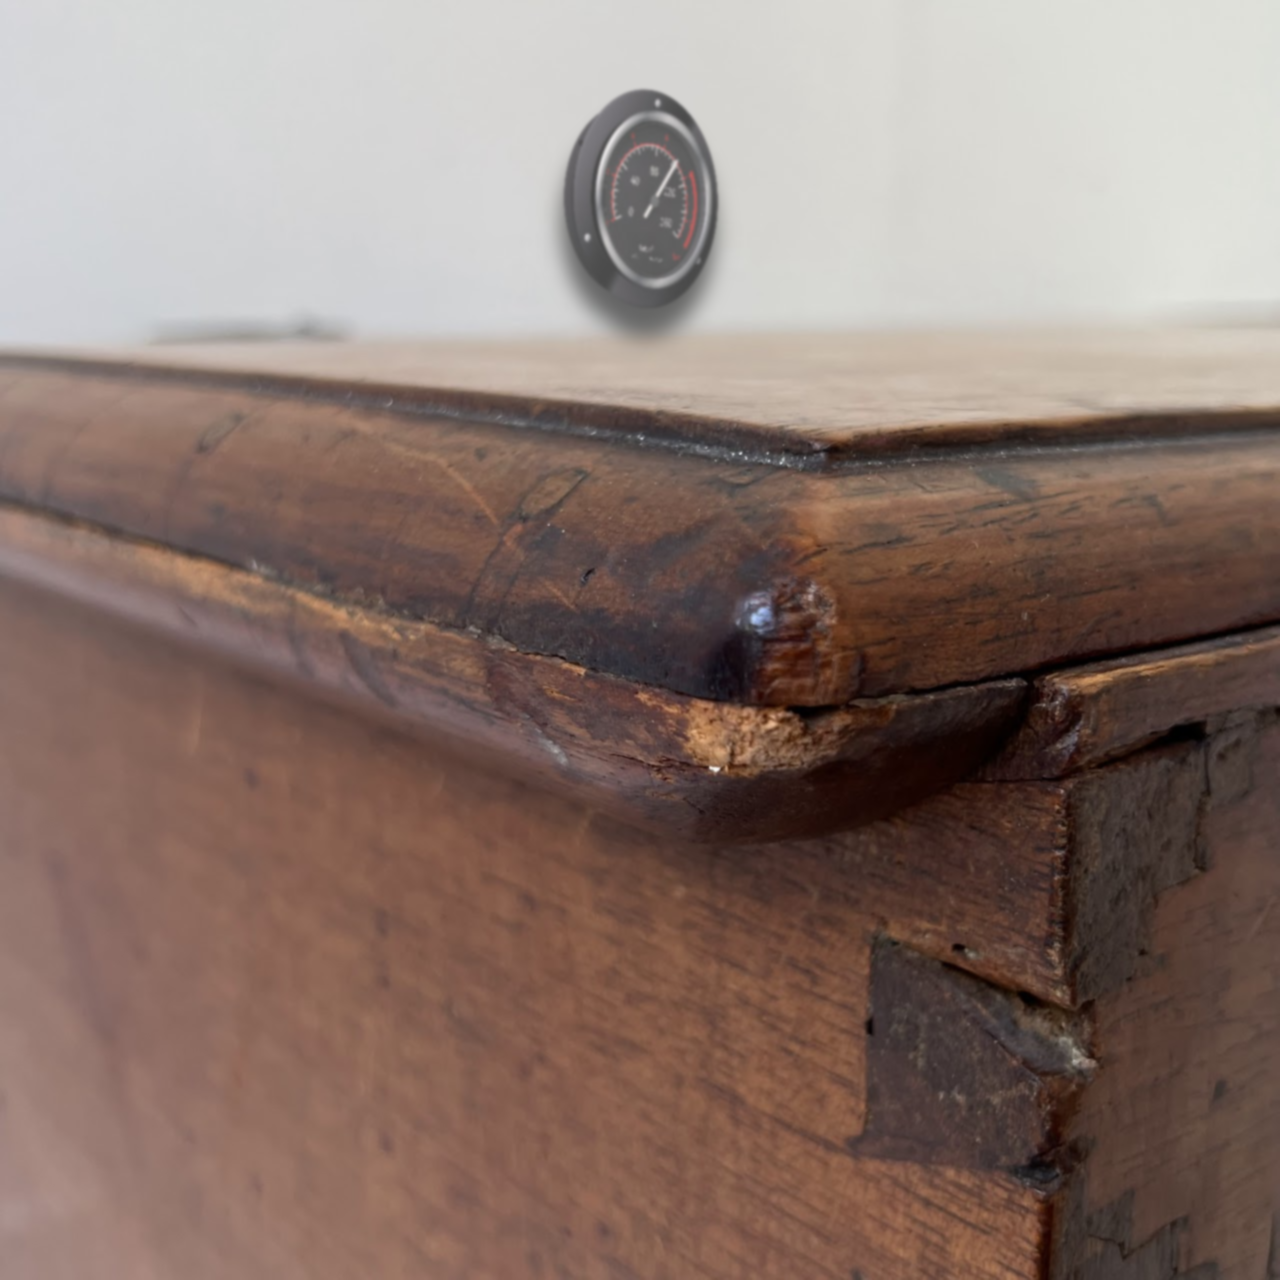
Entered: 100 psi
